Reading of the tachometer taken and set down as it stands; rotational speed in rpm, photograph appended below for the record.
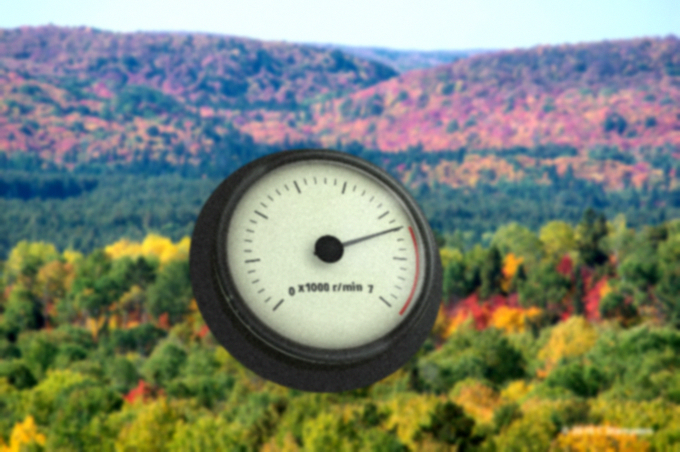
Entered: 5400 rpm
